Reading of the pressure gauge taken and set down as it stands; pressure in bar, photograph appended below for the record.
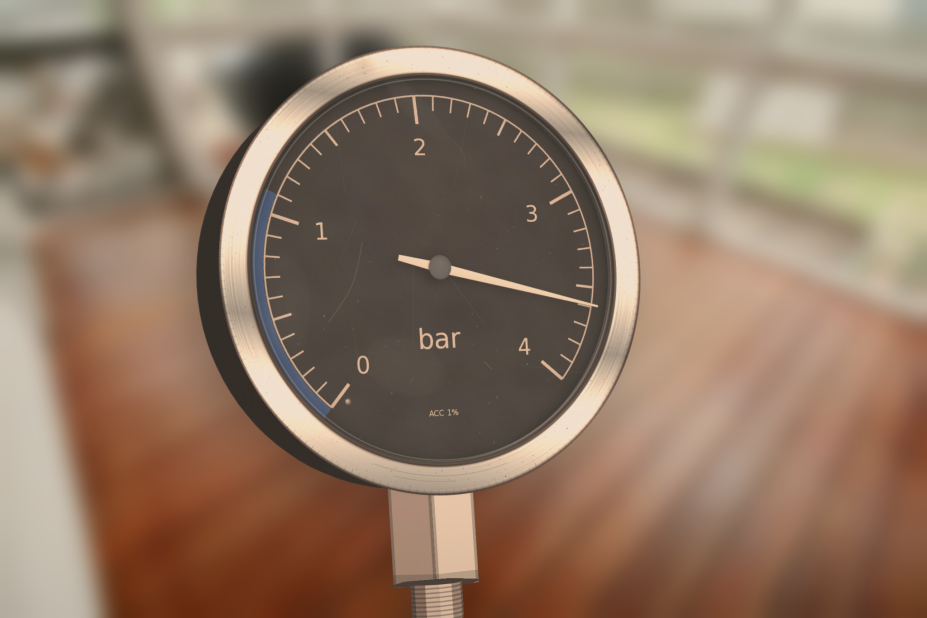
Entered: 3.6 bar
